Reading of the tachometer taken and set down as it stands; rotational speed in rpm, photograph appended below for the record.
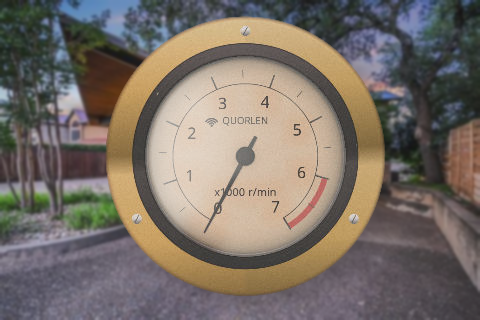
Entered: 0 rpm
